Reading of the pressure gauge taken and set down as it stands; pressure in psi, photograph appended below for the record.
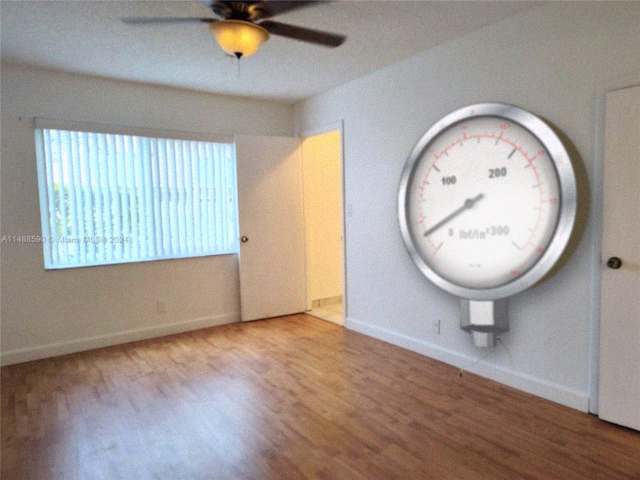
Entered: 20 psi
